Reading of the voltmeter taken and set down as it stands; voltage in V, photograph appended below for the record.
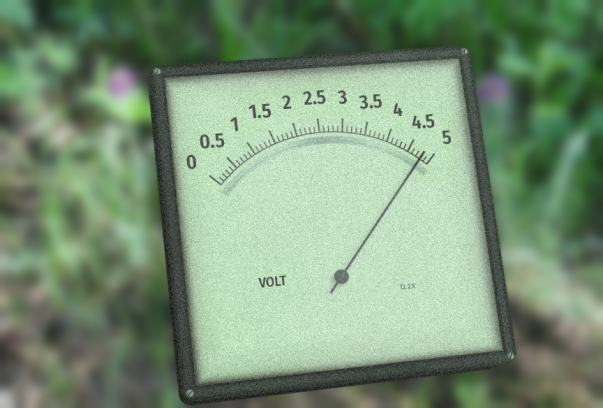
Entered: 4.8 V
